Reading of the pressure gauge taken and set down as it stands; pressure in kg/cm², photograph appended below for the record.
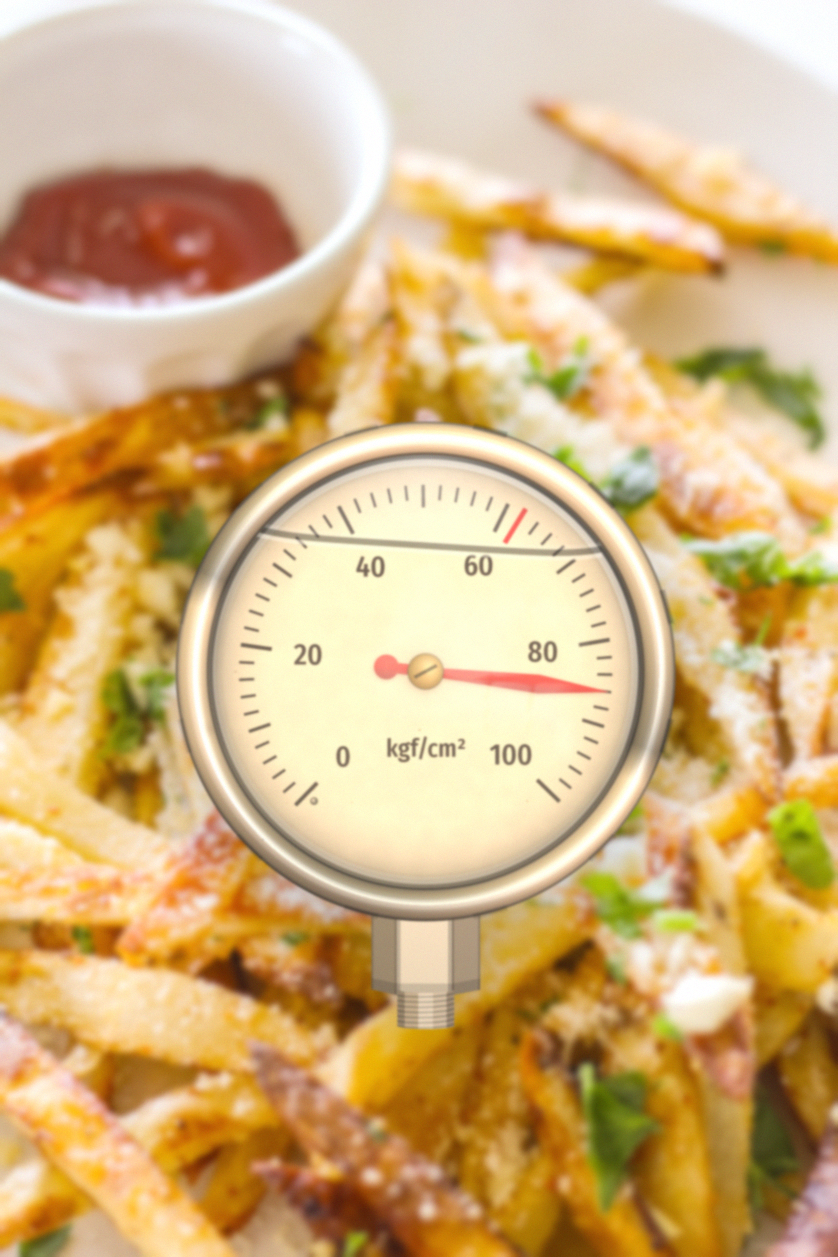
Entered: 86 kg/cm²
